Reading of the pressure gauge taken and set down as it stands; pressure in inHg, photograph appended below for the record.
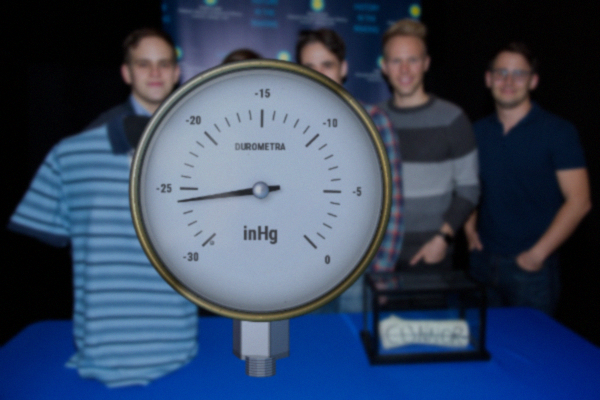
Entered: -26 inHg
